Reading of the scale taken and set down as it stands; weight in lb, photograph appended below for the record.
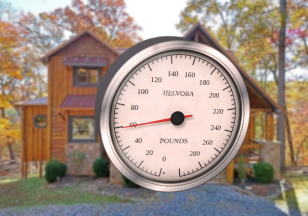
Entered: 60 lb
